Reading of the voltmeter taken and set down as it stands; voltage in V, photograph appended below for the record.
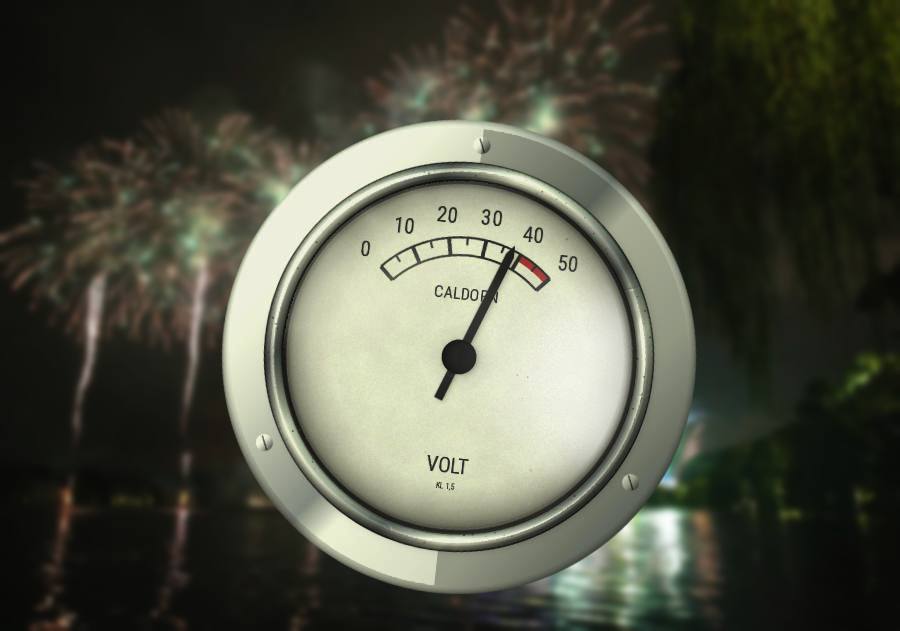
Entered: 37.5 V
